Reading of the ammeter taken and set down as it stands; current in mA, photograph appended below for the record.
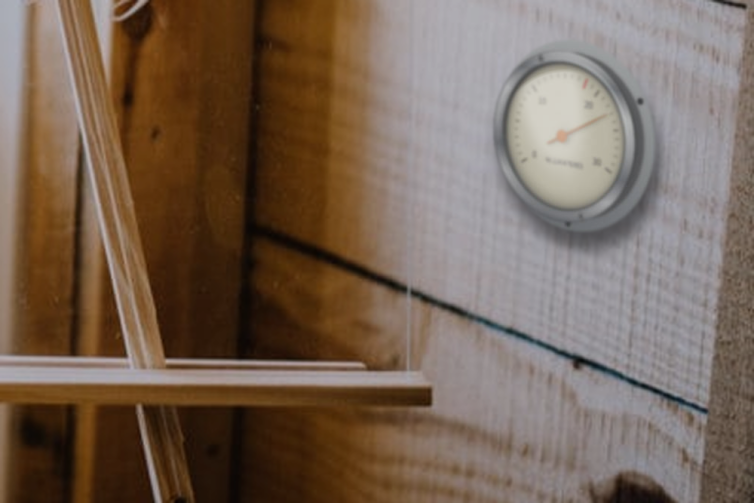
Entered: 23 mA
